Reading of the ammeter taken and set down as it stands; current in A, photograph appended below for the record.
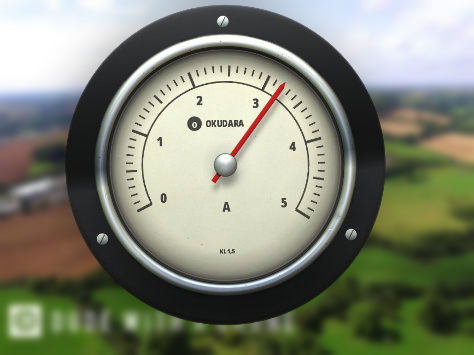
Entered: 3.2 A
